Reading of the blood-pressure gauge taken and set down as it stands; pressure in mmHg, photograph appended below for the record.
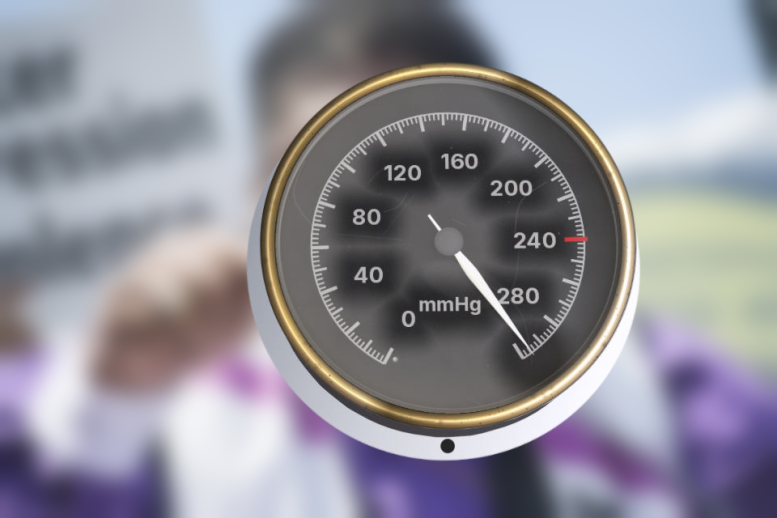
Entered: 296 mmHg
